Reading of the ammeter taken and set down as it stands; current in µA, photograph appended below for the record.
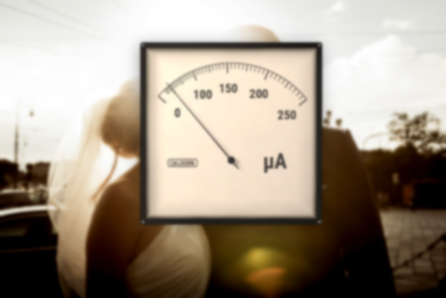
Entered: 50 µA
